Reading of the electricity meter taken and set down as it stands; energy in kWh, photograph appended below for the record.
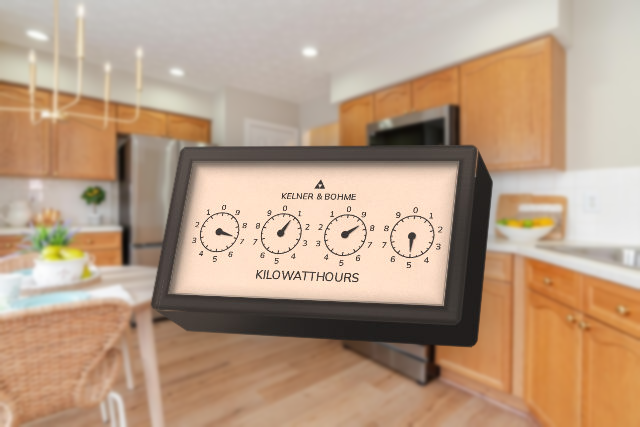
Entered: 7085 kWh
